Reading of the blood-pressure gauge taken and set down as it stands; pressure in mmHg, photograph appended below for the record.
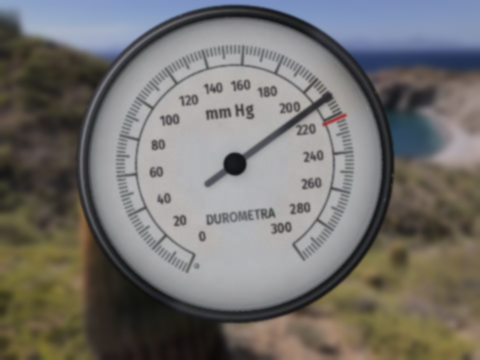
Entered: 210 mmHg
